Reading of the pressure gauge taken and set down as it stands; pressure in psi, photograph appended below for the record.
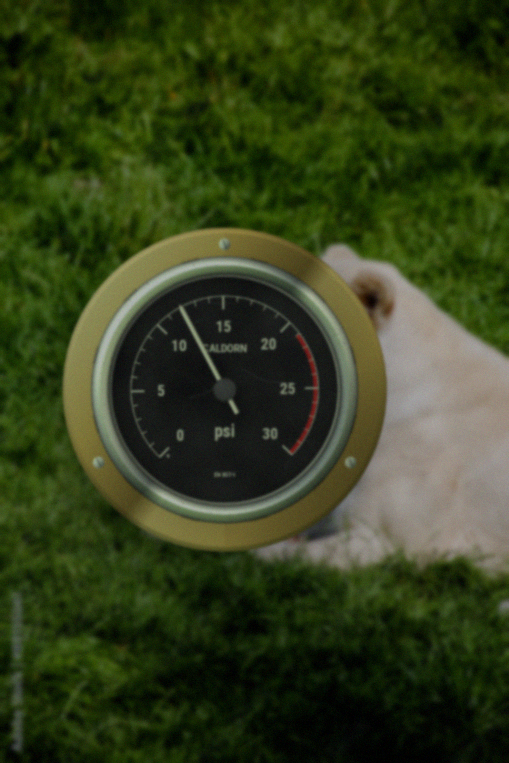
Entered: 12 psi
